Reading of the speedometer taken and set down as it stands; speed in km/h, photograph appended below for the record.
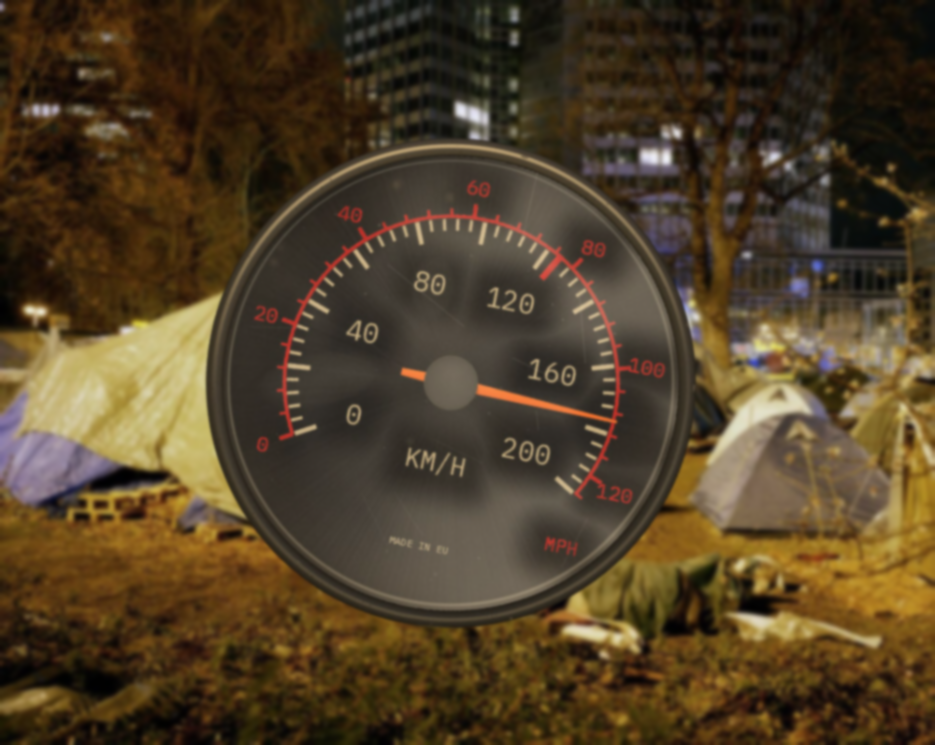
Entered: 176 km/h
